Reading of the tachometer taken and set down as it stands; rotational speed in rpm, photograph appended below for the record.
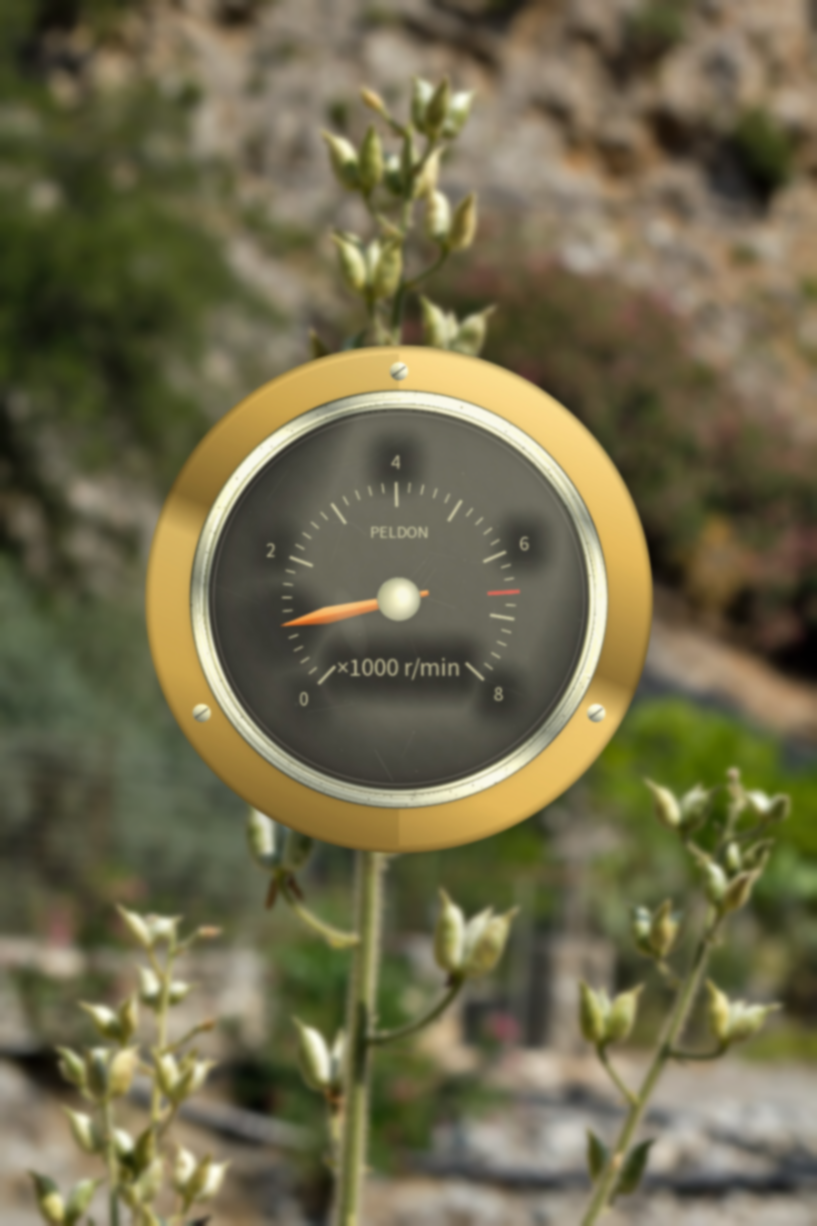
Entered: 1000 rpm
